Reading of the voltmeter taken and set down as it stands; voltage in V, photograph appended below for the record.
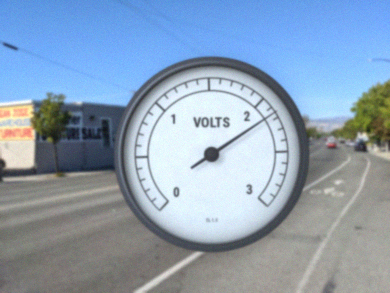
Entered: 2.15 V
